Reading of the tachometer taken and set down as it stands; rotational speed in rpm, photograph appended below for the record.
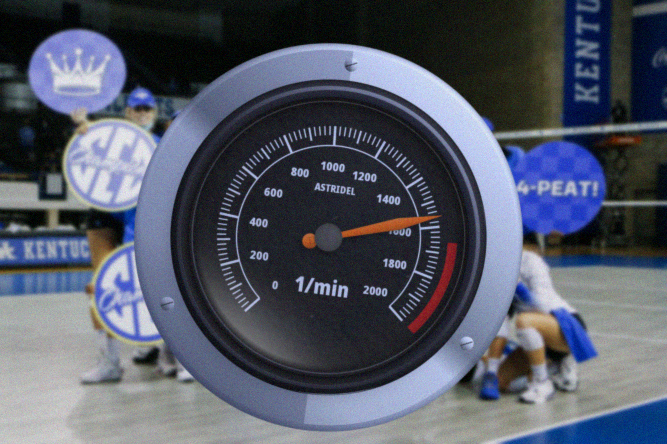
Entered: 1560 rpm
